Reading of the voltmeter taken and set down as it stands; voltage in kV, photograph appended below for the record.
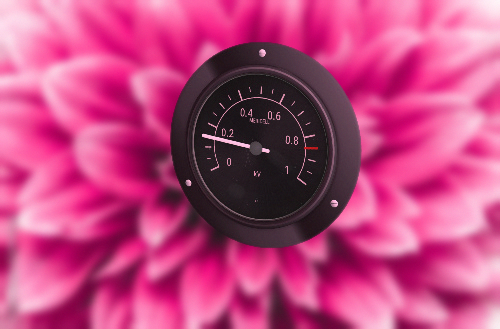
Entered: 0.15 kV
